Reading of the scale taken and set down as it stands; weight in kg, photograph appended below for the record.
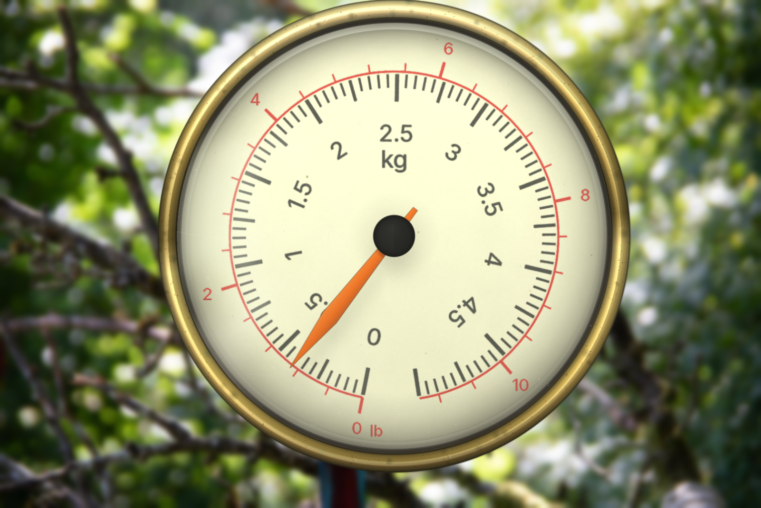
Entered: 0.4 kg
